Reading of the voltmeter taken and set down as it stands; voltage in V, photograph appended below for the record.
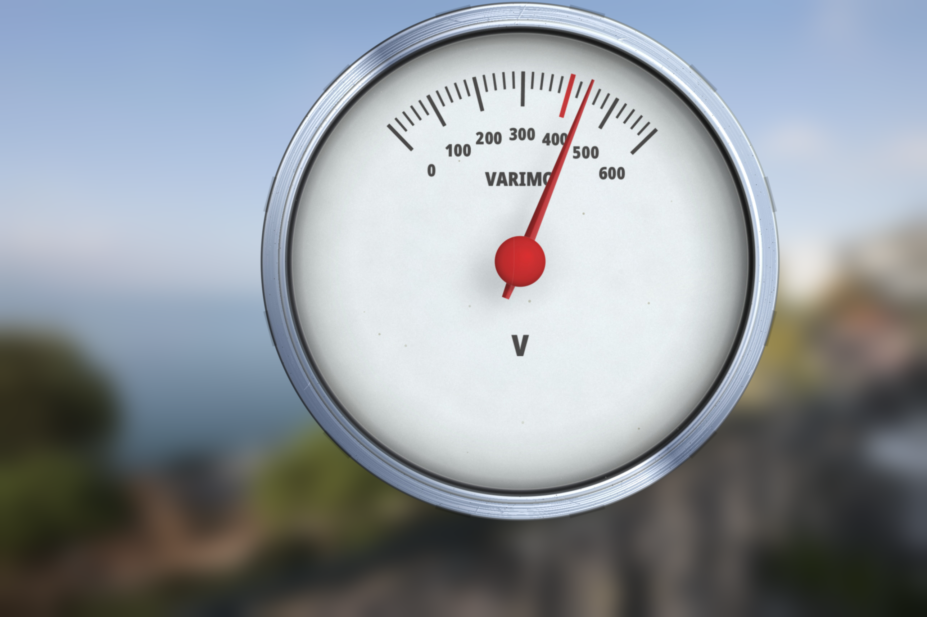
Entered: 440 V
